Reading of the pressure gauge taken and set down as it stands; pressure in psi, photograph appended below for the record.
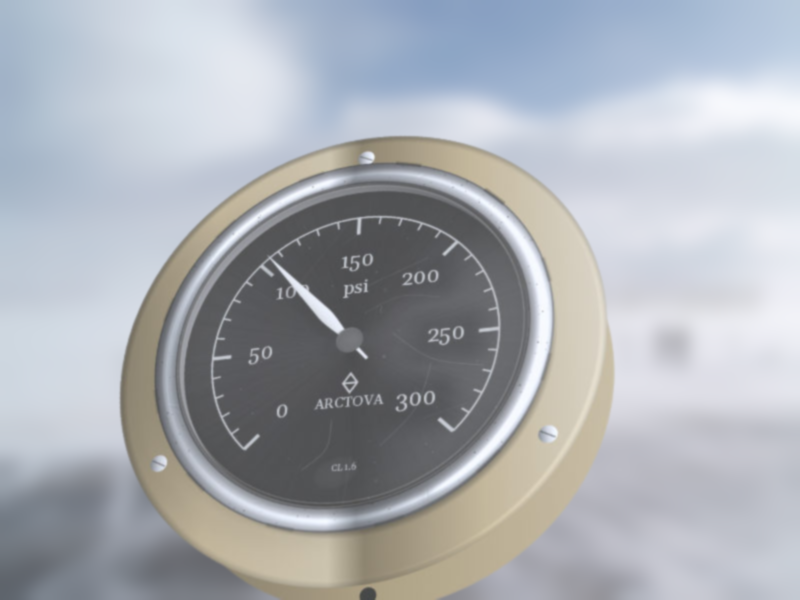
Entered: 105 psi
